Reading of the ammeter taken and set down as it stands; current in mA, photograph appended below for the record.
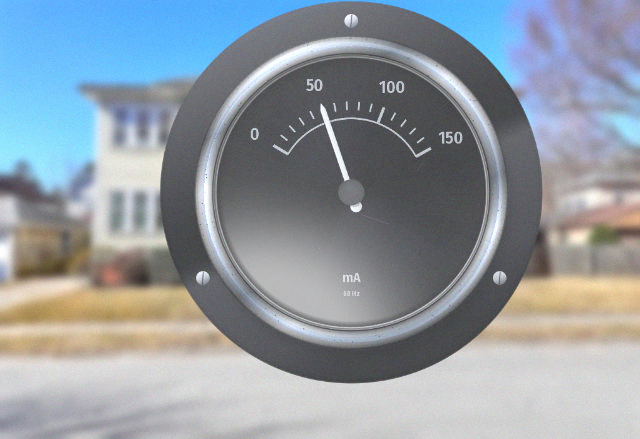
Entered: 50 mA
